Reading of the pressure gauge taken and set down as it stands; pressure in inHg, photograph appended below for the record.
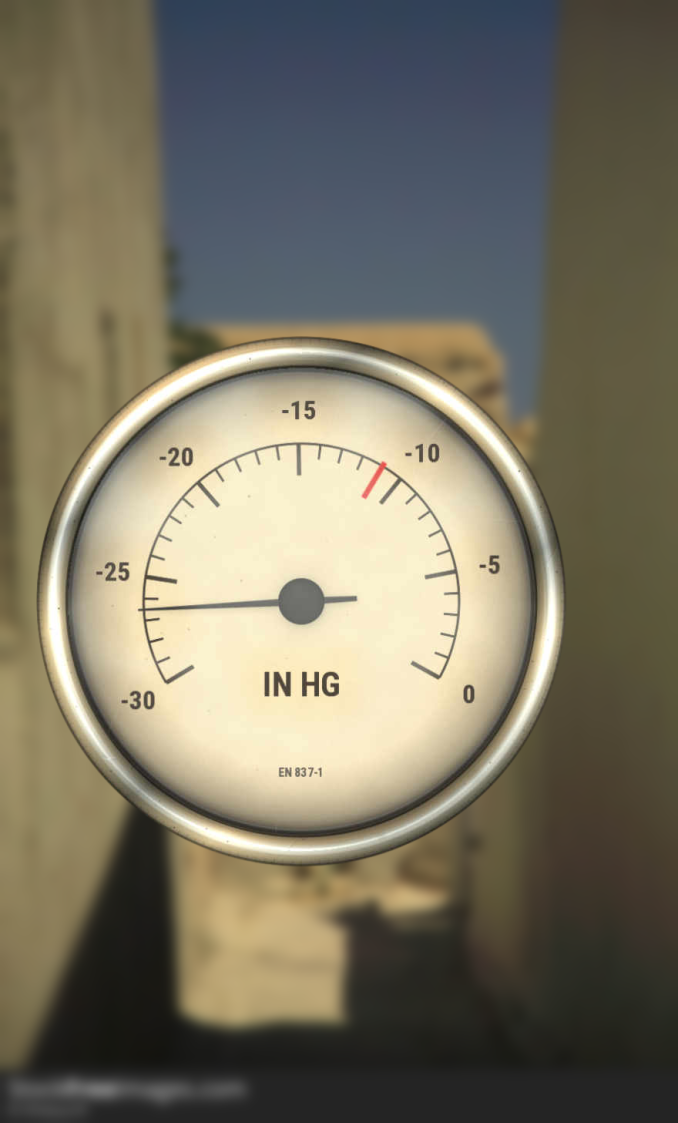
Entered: -26.5 inHg
